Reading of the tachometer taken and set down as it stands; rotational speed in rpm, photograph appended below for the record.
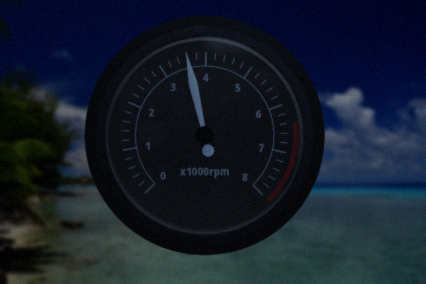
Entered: 3600 rpm
